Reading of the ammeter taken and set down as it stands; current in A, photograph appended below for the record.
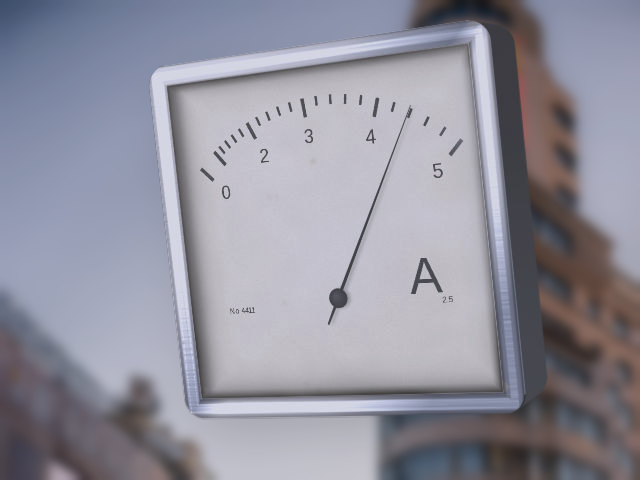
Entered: 4.4 A
